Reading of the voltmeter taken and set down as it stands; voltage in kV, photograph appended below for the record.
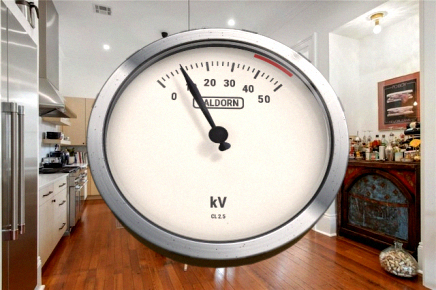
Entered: 10 kV
